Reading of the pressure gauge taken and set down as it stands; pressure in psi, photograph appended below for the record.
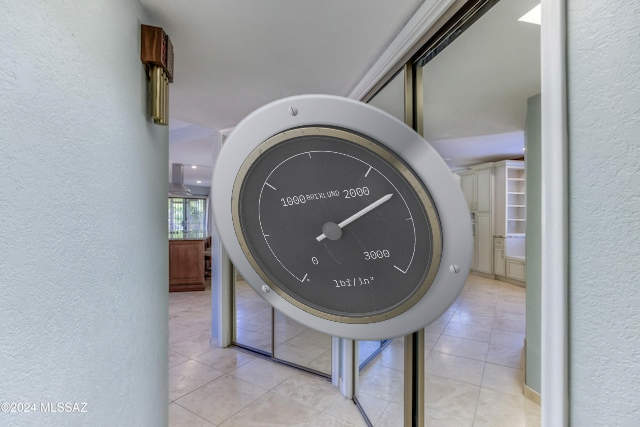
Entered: 2250 psi
